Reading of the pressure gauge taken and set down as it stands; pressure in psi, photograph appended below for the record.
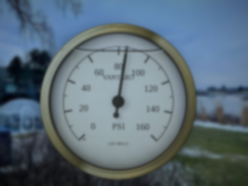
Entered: 85 psi
